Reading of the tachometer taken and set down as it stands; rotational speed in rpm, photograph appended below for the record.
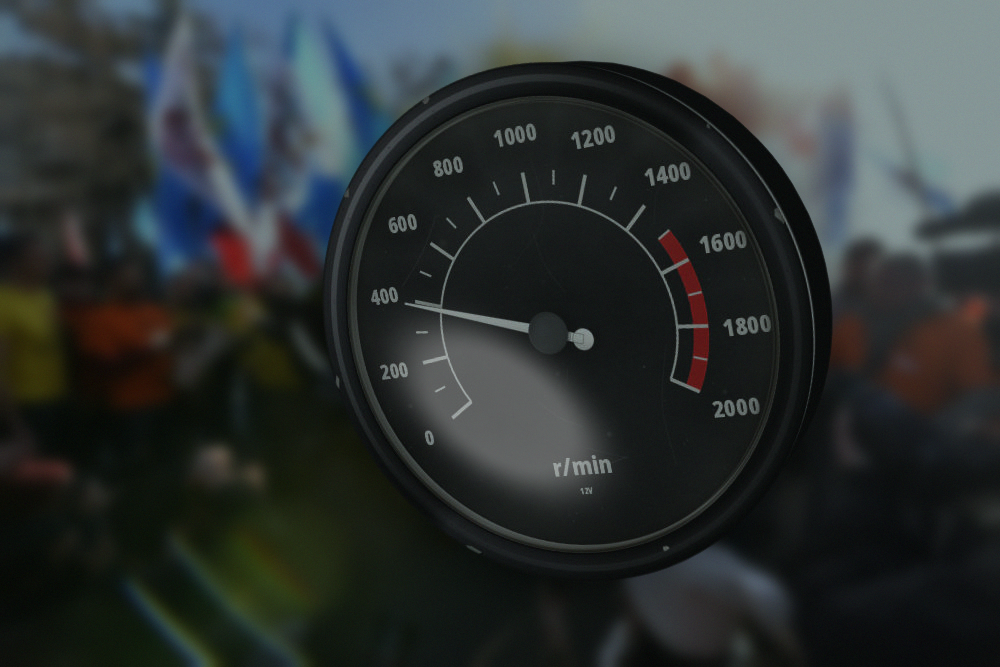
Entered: 400 rpm
